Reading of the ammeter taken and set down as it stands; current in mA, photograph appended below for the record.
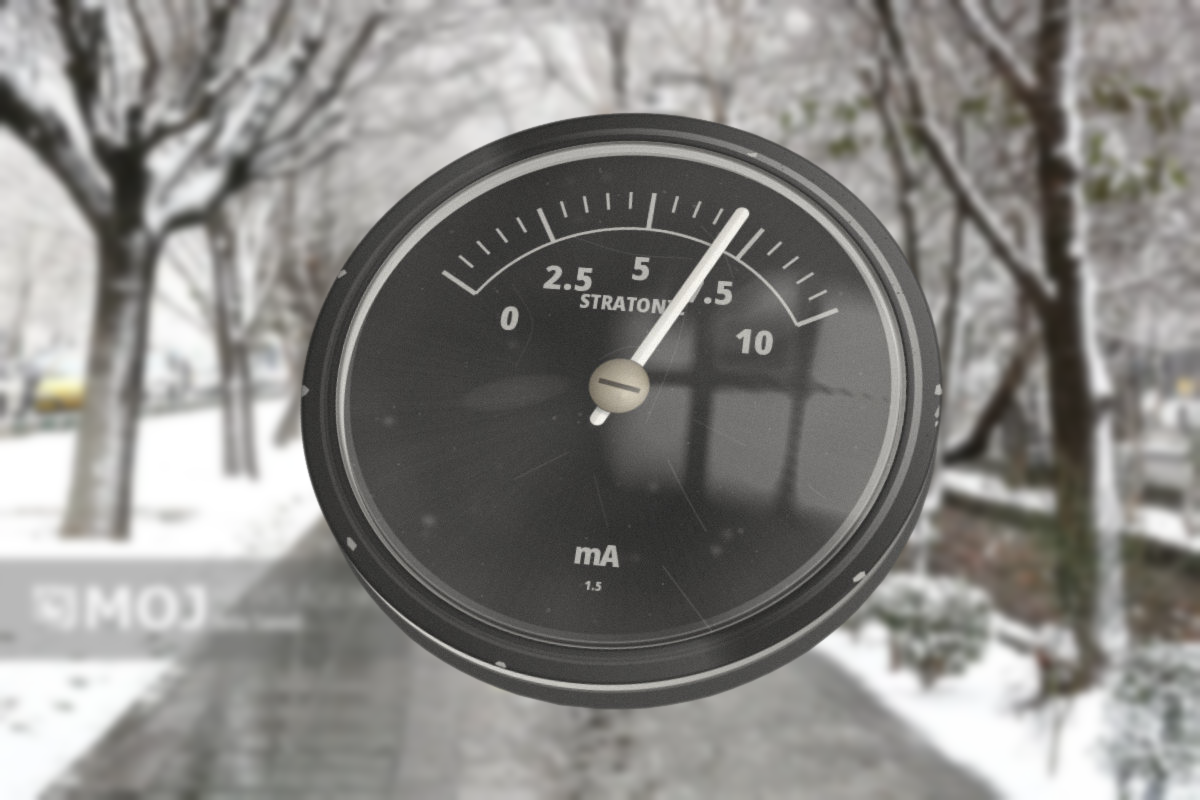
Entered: 7 mA
